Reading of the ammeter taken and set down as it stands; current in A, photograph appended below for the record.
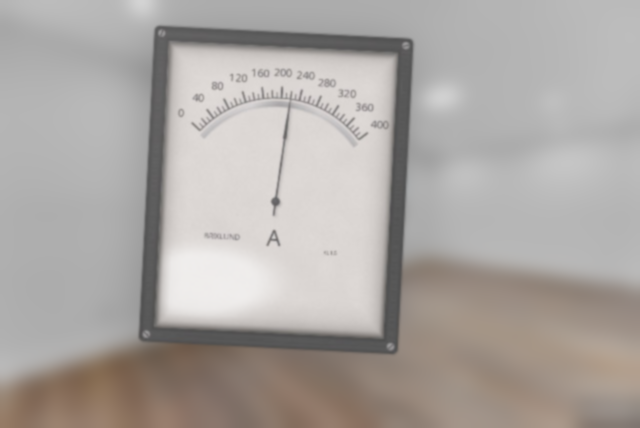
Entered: 220 A
